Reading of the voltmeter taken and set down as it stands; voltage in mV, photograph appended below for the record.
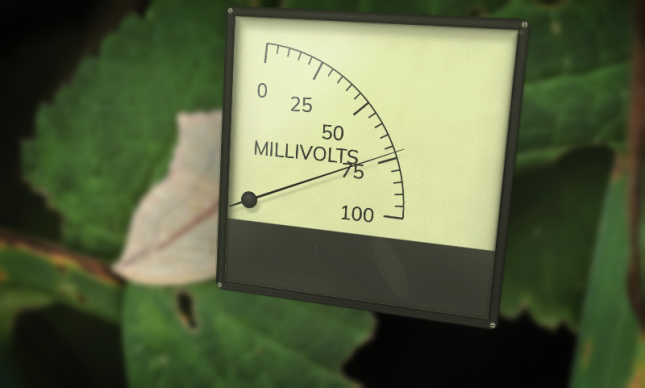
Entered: 72.5 mV
